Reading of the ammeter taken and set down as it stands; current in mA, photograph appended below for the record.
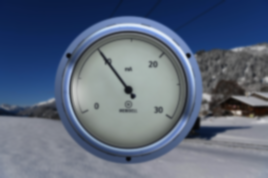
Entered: 10 mA
